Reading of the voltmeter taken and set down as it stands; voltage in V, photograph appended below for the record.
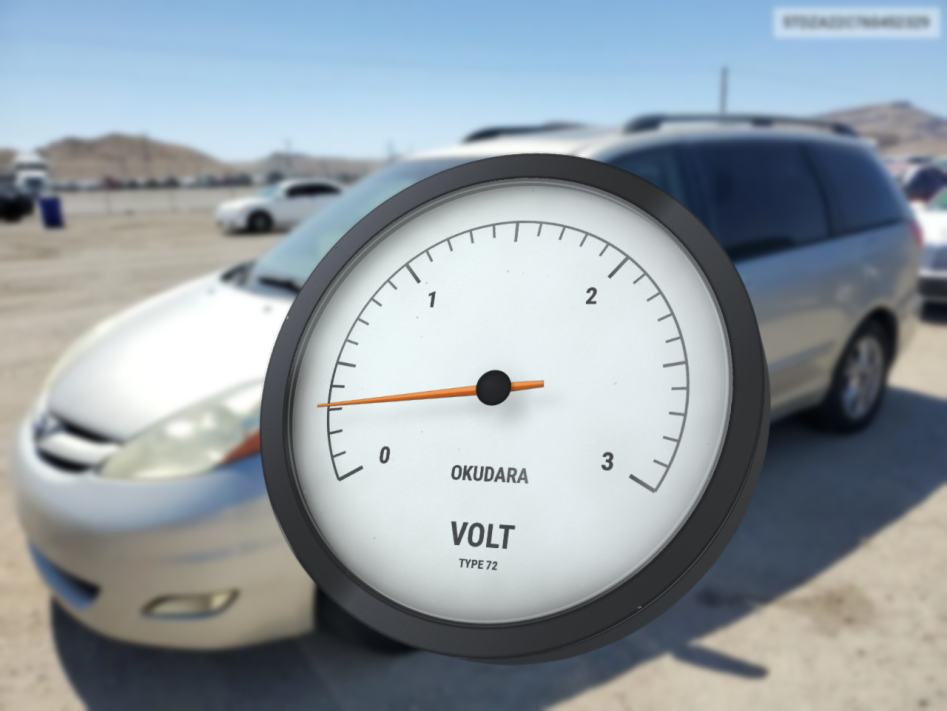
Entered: 0.3 V
